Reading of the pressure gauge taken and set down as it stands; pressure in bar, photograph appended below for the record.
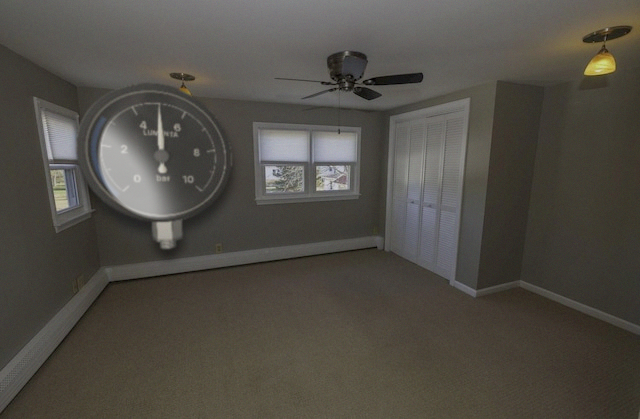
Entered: 5 bar
